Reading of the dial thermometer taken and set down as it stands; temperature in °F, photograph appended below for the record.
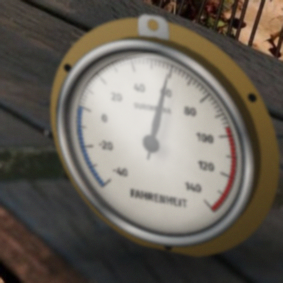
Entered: 60 °F
